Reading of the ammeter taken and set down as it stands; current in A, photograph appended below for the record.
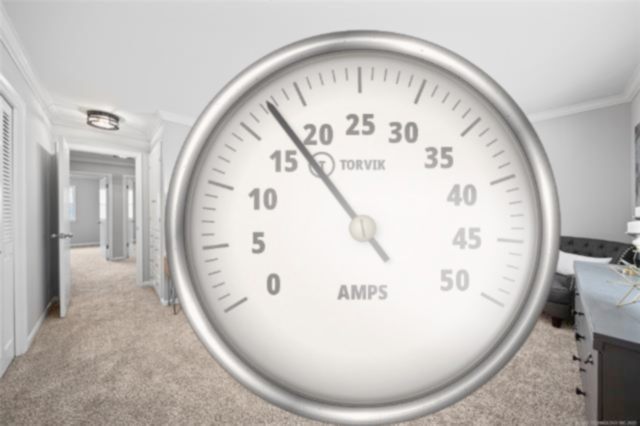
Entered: 17.5 A
